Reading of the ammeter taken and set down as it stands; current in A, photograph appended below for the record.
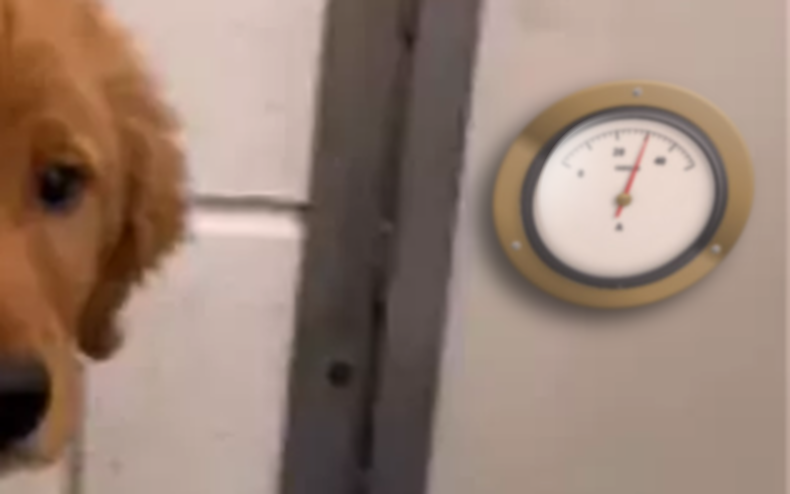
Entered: 30 A
